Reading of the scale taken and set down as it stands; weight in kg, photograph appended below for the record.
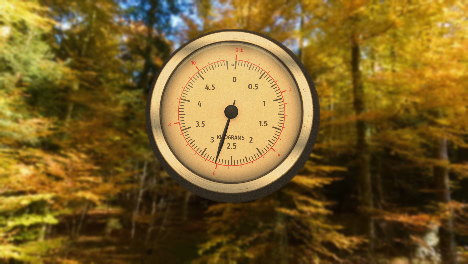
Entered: 2.75 kg
